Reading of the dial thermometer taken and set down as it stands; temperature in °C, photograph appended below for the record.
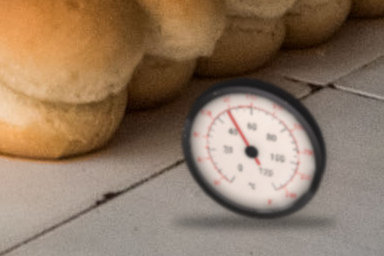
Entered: 48 °C
